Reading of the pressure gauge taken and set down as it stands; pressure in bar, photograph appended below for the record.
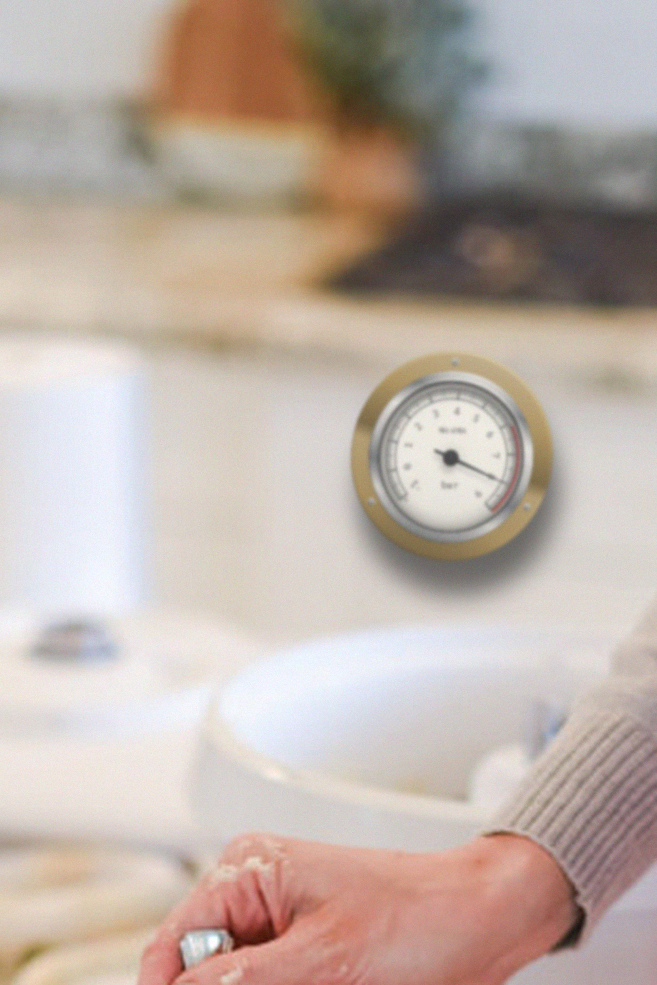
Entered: 8 bar
